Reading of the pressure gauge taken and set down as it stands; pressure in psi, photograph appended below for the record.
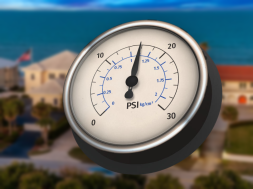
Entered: 16 psi
